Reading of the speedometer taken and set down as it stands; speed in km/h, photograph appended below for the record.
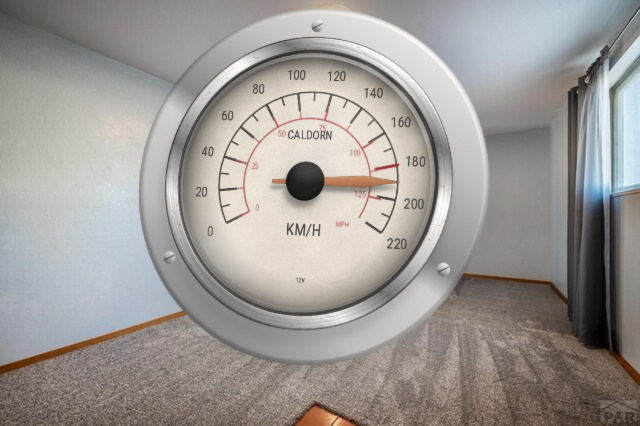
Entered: 190 km/h
